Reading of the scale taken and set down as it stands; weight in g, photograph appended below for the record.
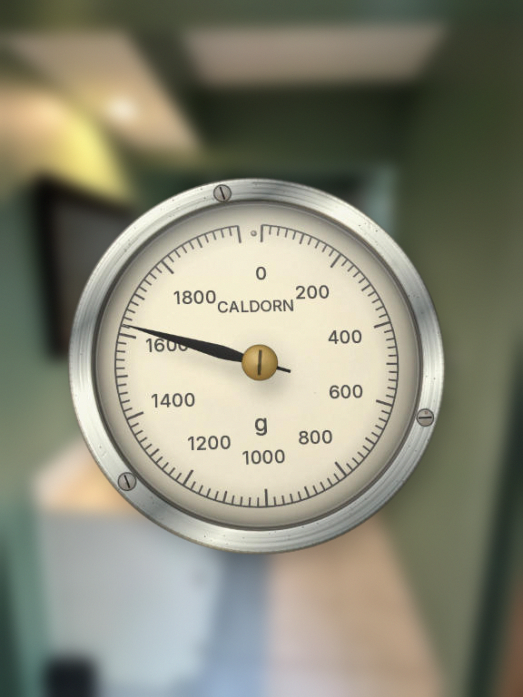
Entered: 1620 g
